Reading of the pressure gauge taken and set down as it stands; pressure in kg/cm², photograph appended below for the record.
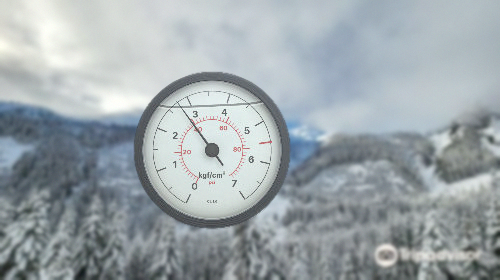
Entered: 2.75 kg/cm²
